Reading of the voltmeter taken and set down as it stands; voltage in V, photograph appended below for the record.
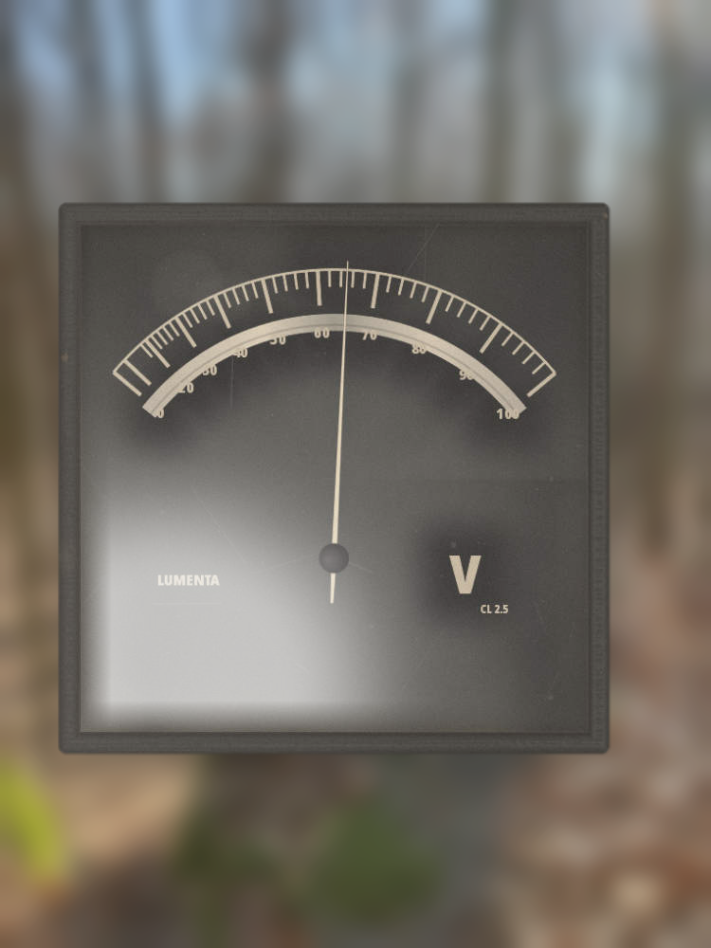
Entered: 65 V
